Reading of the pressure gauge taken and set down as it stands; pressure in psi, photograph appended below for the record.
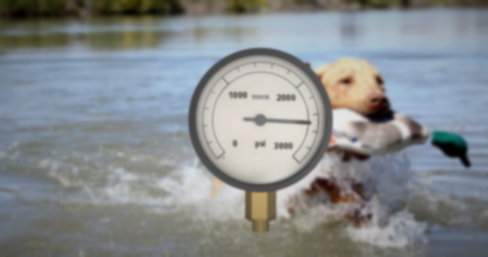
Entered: 2500 psi
